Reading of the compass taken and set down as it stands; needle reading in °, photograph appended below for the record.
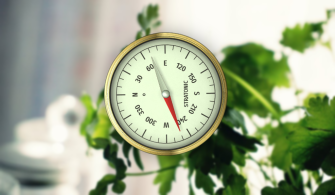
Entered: 250 °
